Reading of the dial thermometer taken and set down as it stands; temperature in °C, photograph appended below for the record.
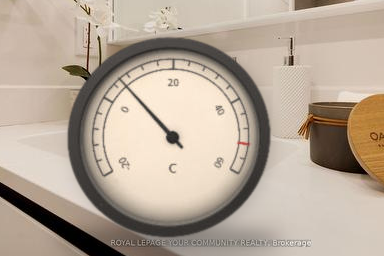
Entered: 6 °C
